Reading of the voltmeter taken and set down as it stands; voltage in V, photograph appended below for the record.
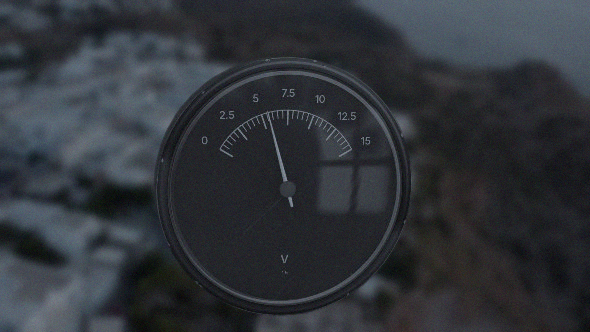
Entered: 5.5 V
